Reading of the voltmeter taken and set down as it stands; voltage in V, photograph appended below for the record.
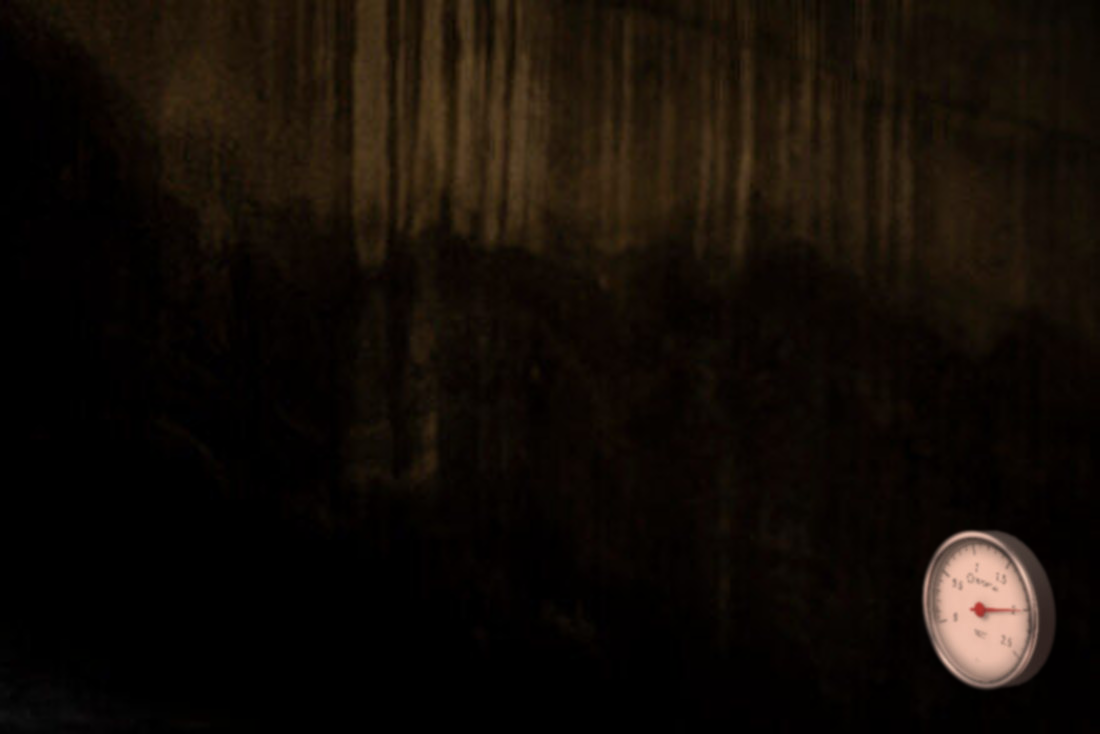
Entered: 2 V
